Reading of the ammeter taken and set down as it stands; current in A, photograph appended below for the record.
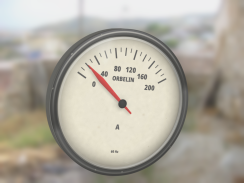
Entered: 20 A
